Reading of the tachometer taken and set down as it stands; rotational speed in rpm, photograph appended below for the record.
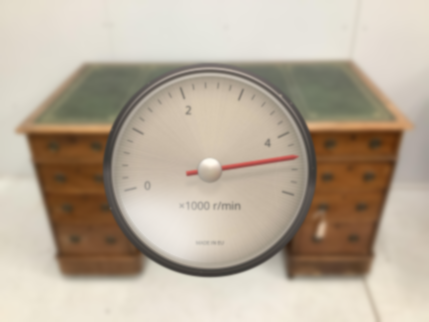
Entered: 4400 rpm
